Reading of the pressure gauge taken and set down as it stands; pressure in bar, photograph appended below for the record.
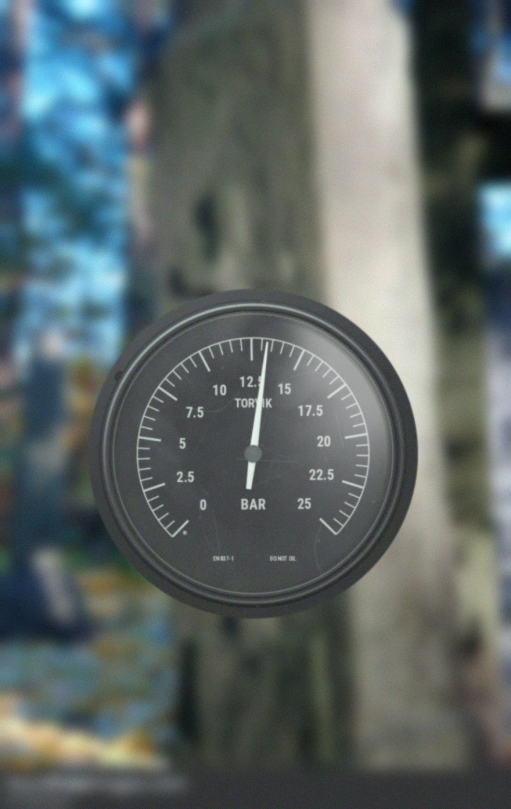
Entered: 13.25 bar
